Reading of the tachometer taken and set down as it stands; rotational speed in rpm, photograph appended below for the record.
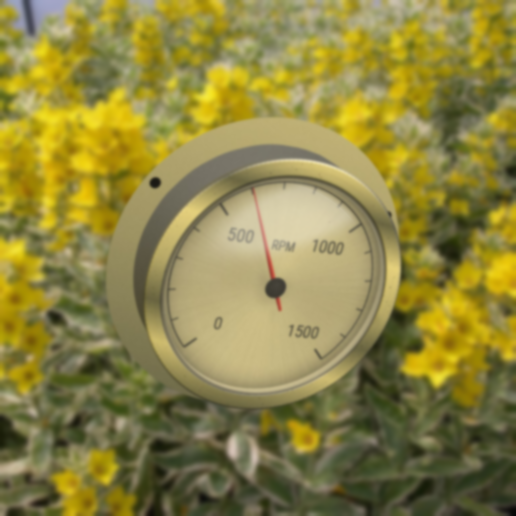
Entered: 600 rpm
